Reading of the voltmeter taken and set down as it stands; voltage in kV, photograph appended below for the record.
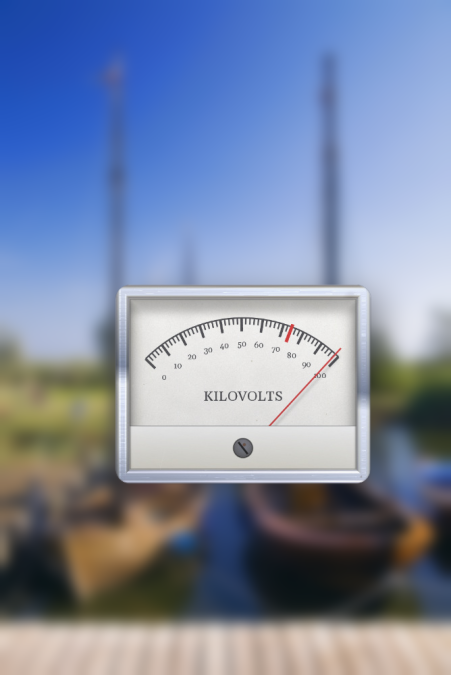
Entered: 98 kV
